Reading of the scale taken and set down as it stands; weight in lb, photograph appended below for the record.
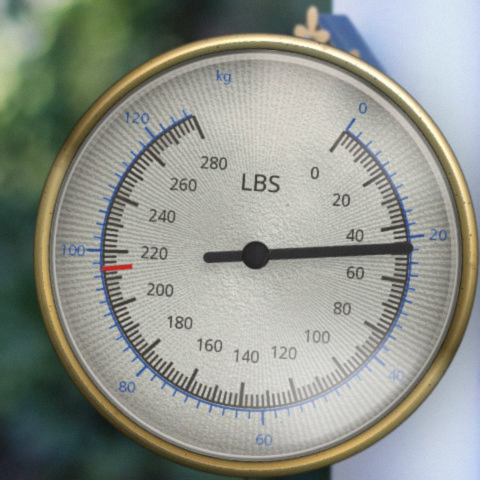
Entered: 48 lb
